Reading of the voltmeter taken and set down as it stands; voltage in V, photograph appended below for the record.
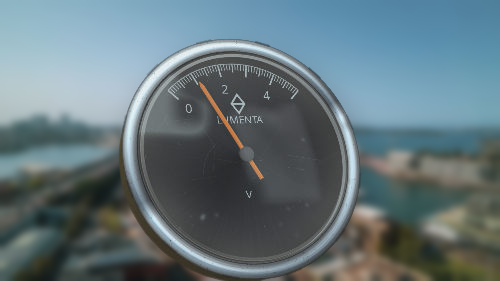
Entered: 1 V
